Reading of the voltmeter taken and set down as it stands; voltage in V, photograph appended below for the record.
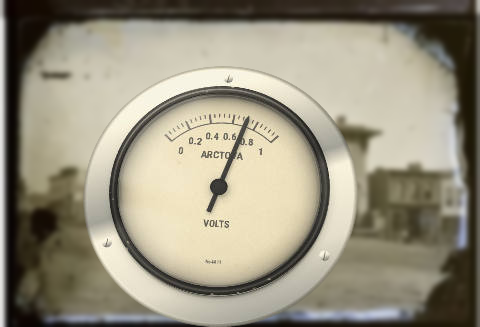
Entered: 0.72 V
